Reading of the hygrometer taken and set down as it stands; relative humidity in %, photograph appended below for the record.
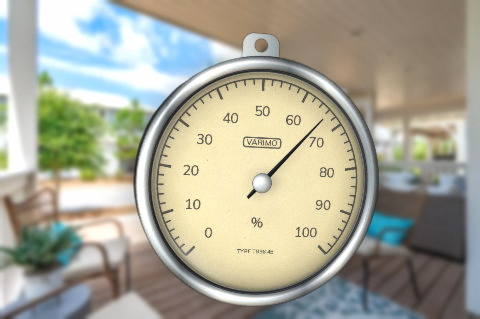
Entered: 66 %
